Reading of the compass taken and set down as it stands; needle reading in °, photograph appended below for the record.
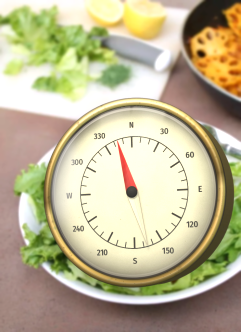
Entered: 345 °
